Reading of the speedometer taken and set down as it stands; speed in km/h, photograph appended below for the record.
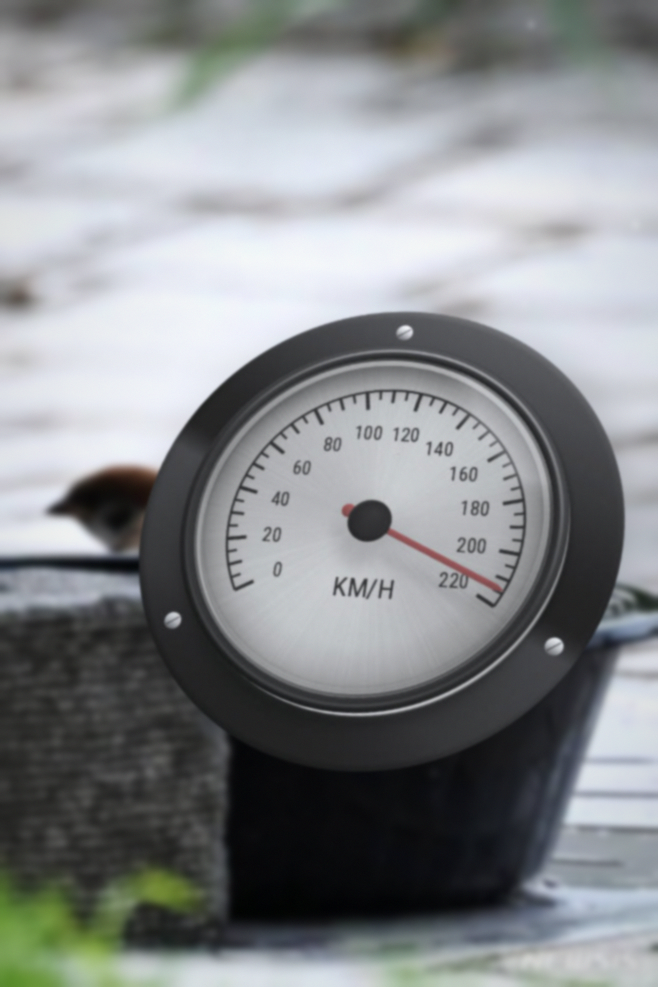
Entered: 215 km/h
